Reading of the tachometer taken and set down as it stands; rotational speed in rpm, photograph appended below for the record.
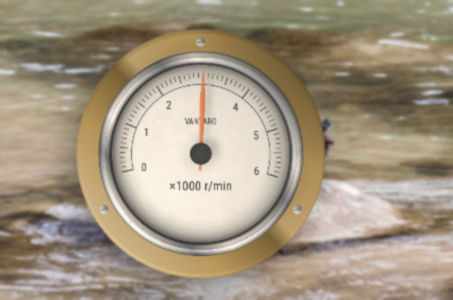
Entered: 3000 rpm
